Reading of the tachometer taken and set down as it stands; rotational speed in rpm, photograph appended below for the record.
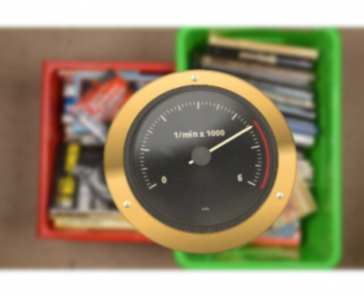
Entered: 4500 rpm
